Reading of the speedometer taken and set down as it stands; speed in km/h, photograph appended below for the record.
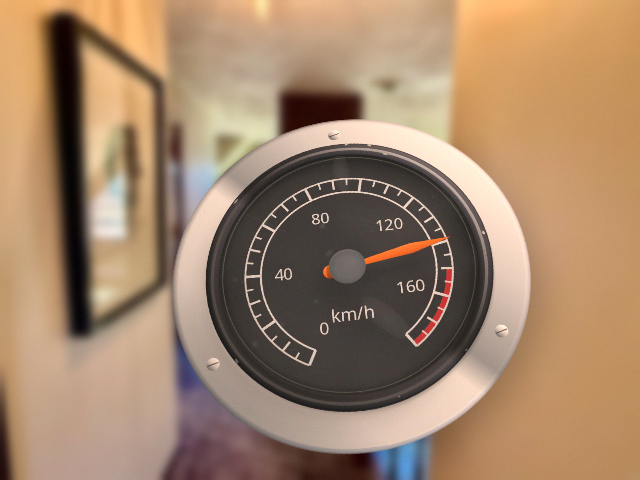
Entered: 140 km/h
